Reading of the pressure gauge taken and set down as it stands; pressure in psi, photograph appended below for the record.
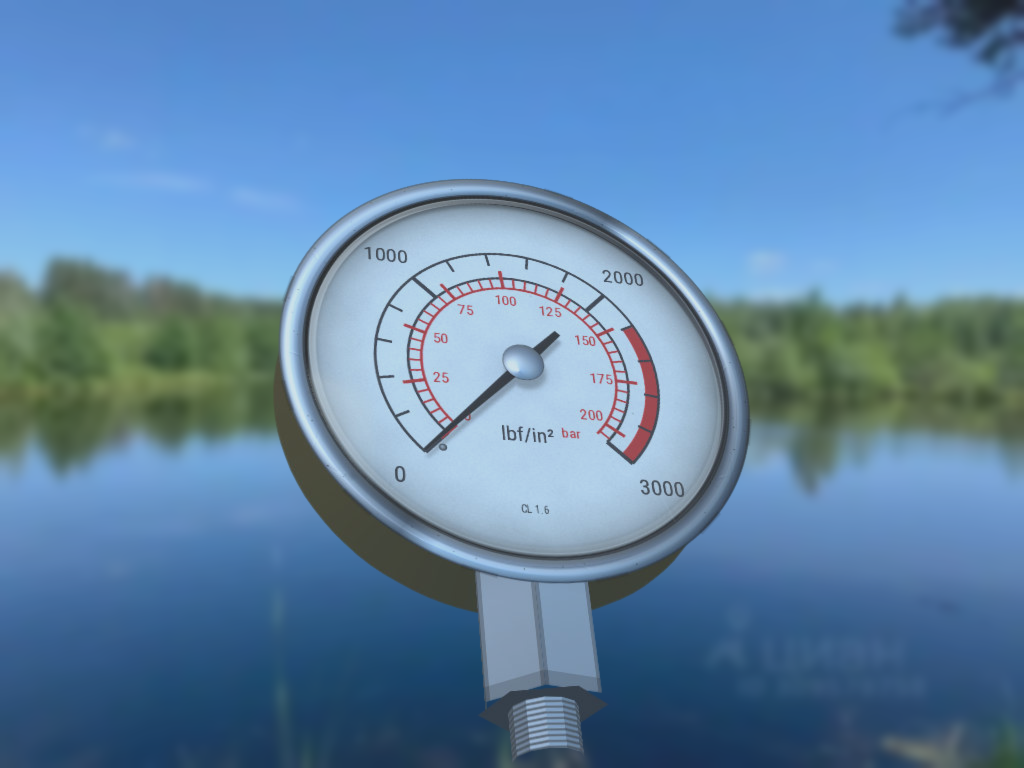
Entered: 0 psi
